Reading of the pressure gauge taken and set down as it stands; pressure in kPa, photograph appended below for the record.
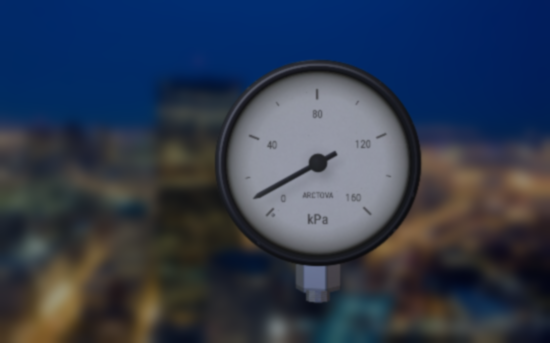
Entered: 10 kPa
